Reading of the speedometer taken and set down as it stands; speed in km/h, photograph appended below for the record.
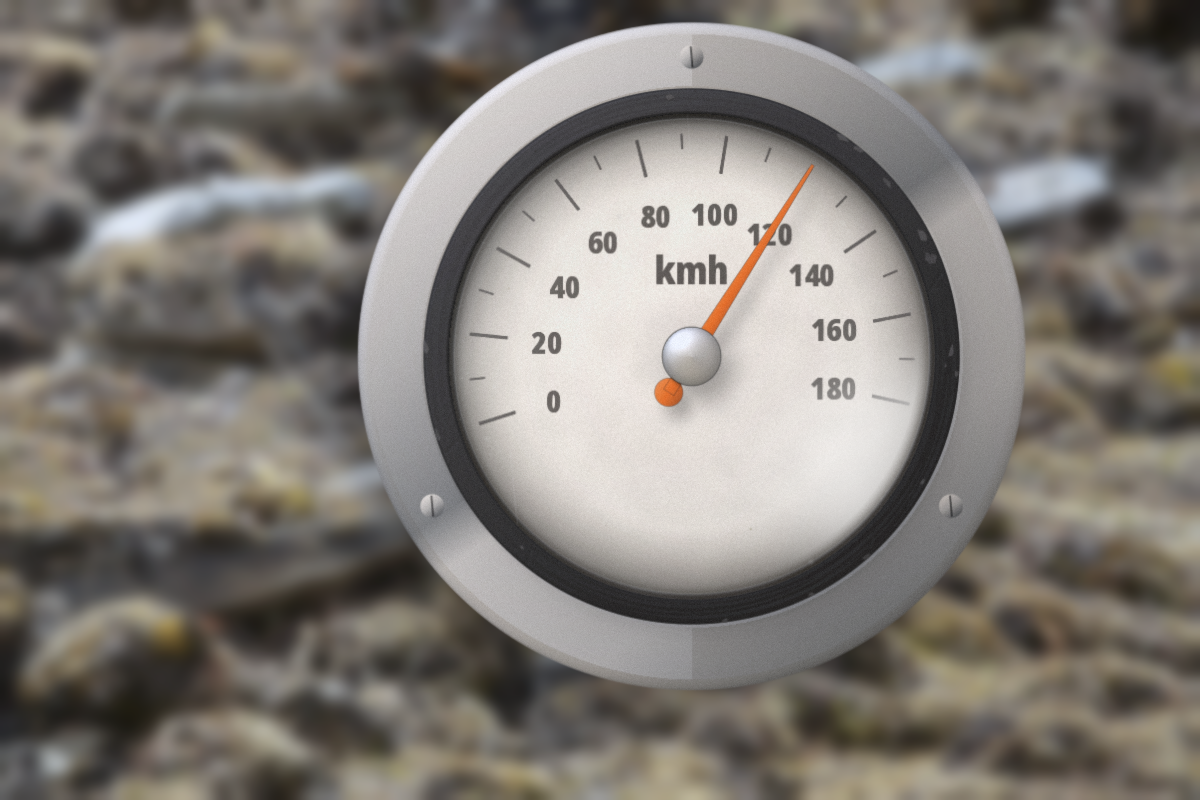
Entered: 120 km/h
